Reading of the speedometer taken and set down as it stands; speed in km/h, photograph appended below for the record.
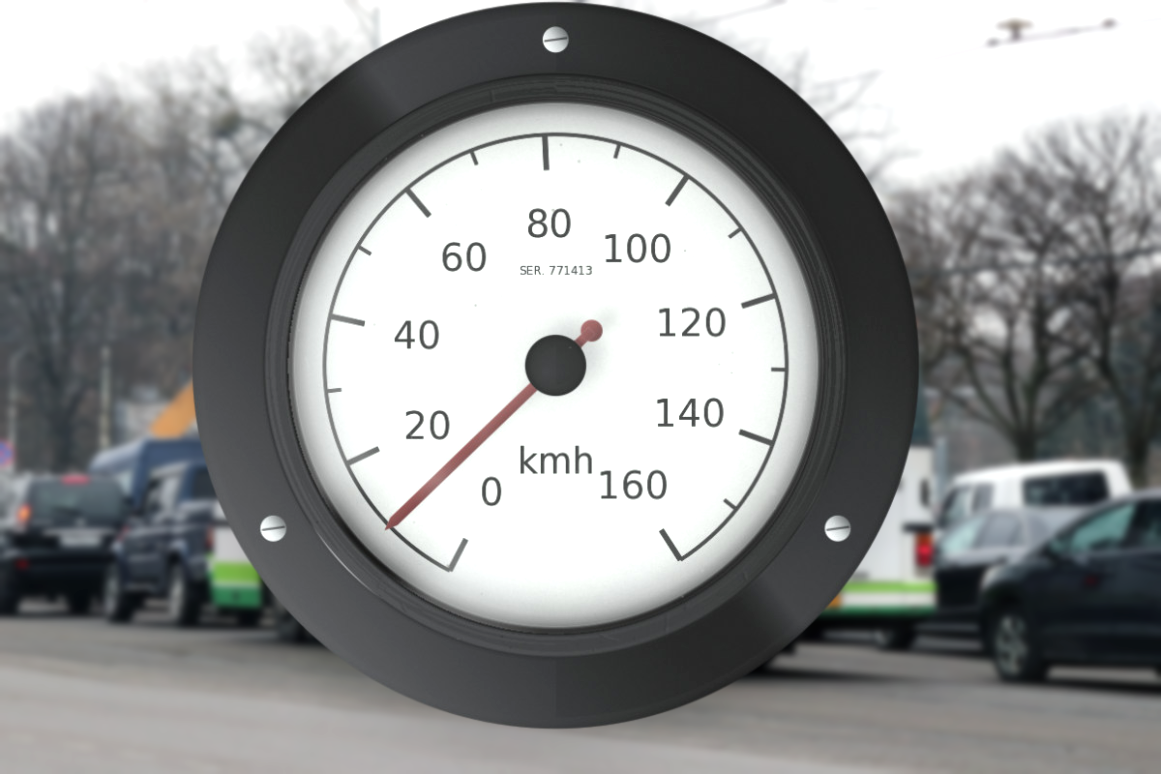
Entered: 10 km/h
